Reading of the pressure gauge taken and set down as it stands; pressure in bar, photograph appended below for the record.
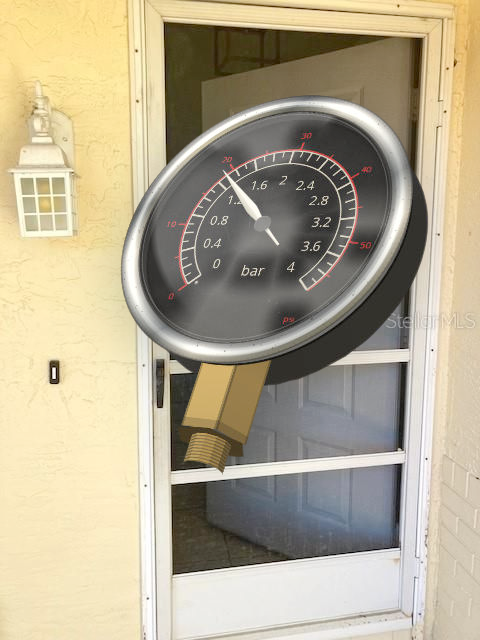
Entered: 1.3 bar
